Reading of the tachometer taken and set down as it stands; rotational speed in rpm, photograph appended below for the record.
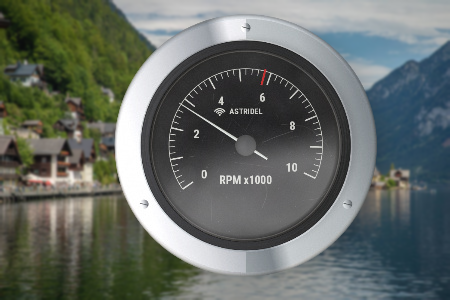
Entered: 2800 rpm
